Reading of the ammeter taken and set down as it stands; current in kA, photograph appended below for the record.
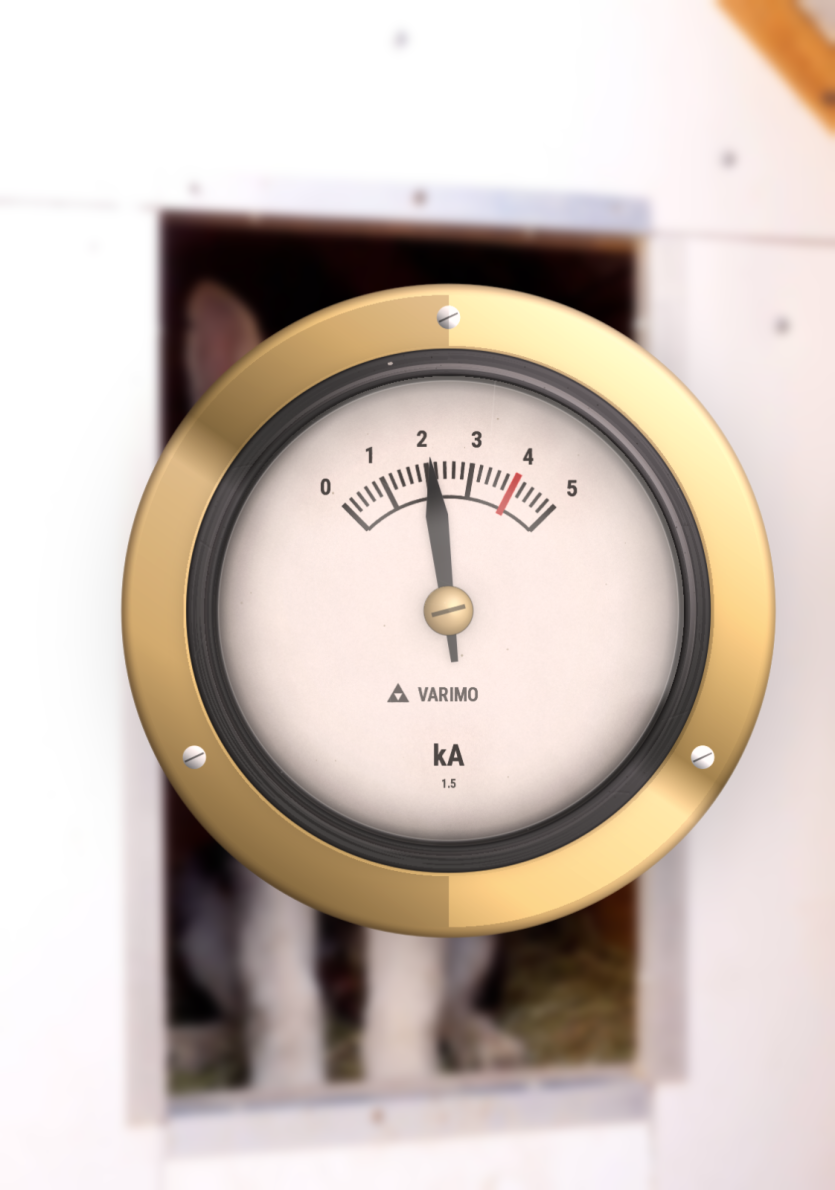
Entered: 2.1 kA
